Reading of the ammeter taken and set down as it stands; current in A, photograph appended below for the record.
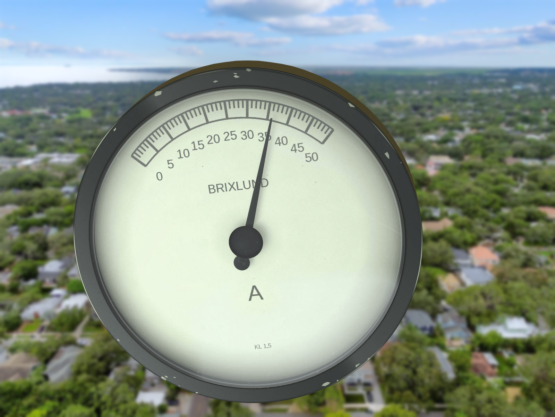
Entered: 36 A
